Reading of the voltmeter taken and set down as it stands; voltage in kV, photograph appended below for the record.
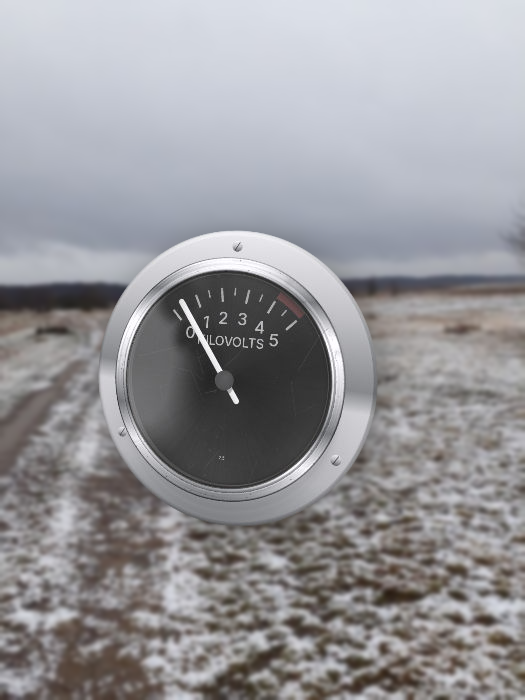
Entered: 0.5 kV
